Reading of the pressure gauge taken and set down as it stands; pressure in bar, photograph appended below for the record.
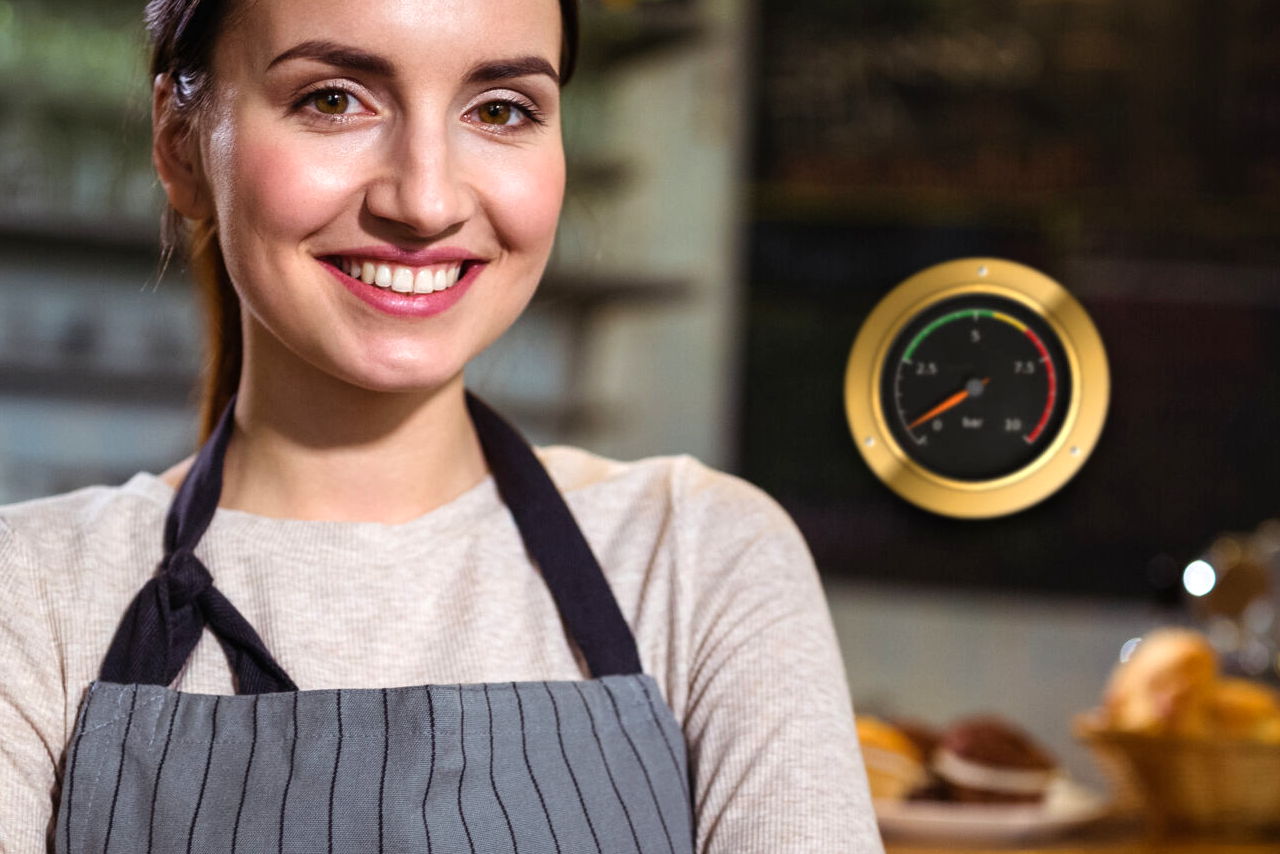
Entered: 0.5 bar
